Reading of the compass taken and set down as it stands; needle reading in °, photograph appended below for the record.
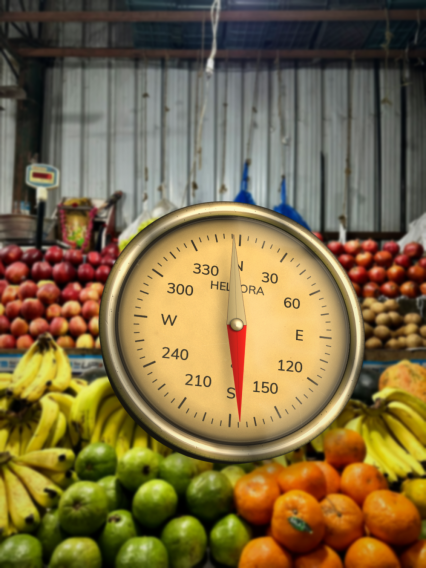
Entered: 175 °
